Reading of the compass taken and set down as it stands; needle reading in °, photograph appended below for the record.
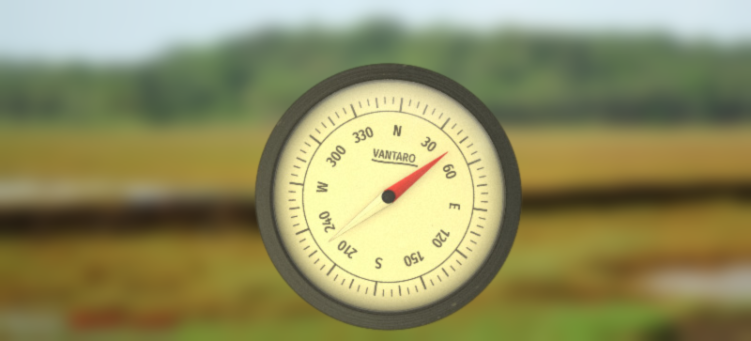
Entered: 45 °
